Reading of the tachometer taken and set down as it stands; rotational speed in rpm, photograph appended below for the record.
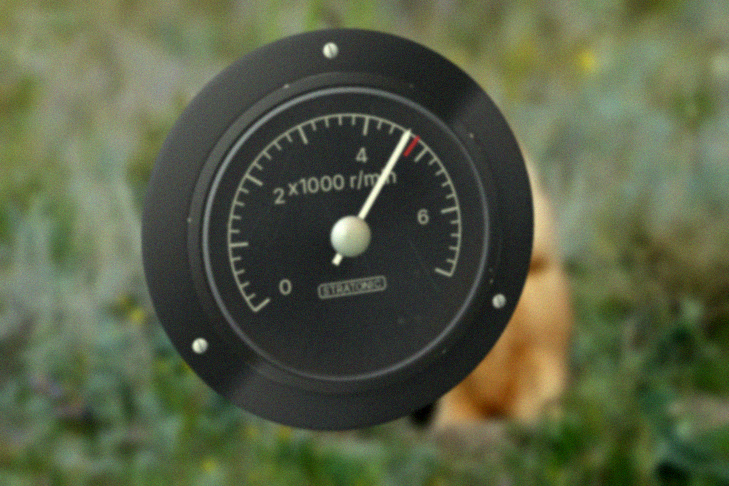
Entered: 4600 rpm
